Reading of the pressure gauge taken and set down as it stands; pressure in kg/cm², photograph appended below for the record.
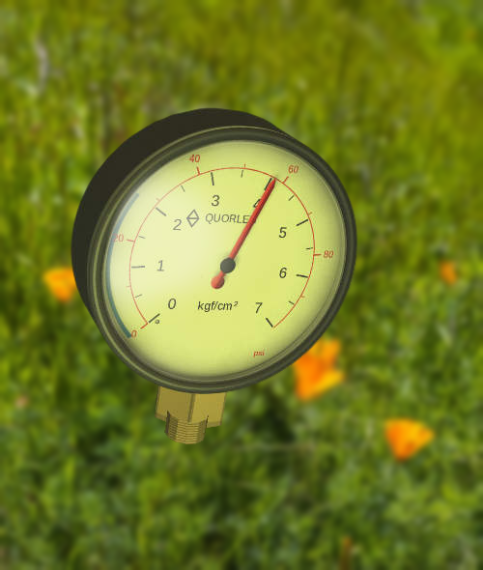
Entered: 4 kg/cm²
